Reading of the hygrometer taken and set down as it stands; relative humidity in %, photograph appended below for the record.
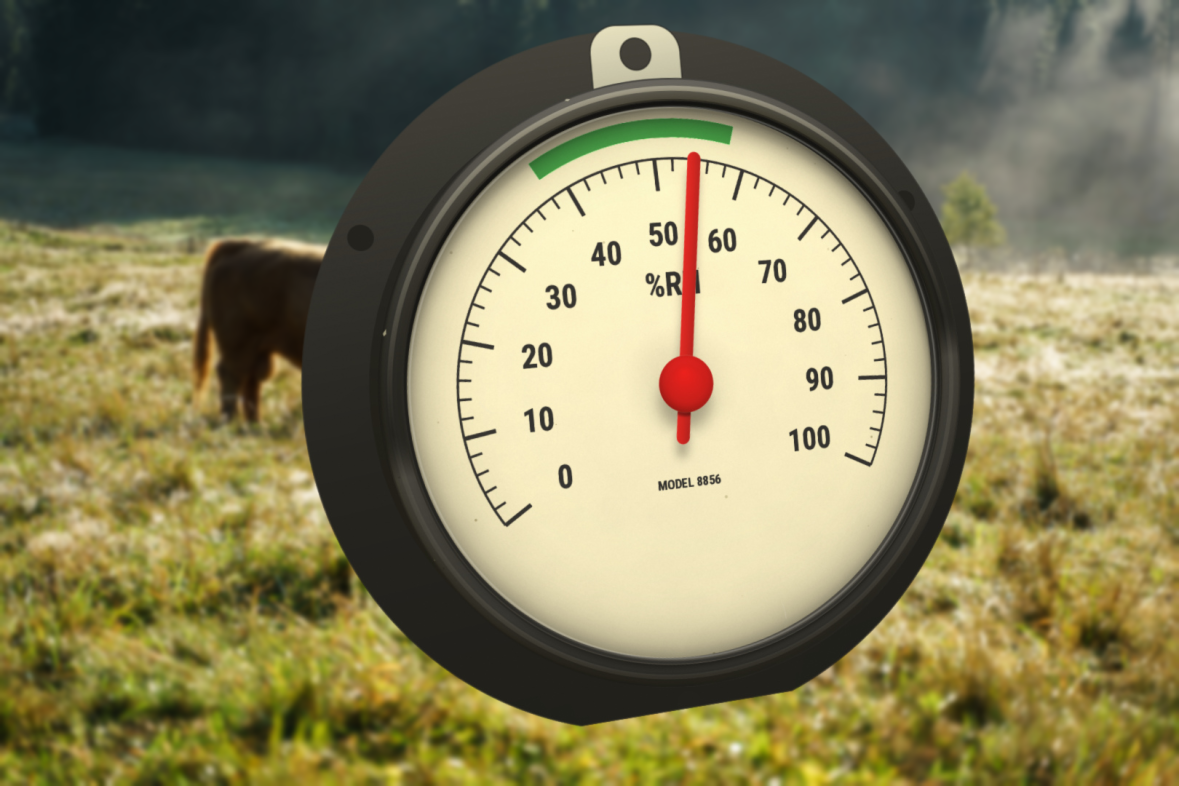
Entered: 54 %
